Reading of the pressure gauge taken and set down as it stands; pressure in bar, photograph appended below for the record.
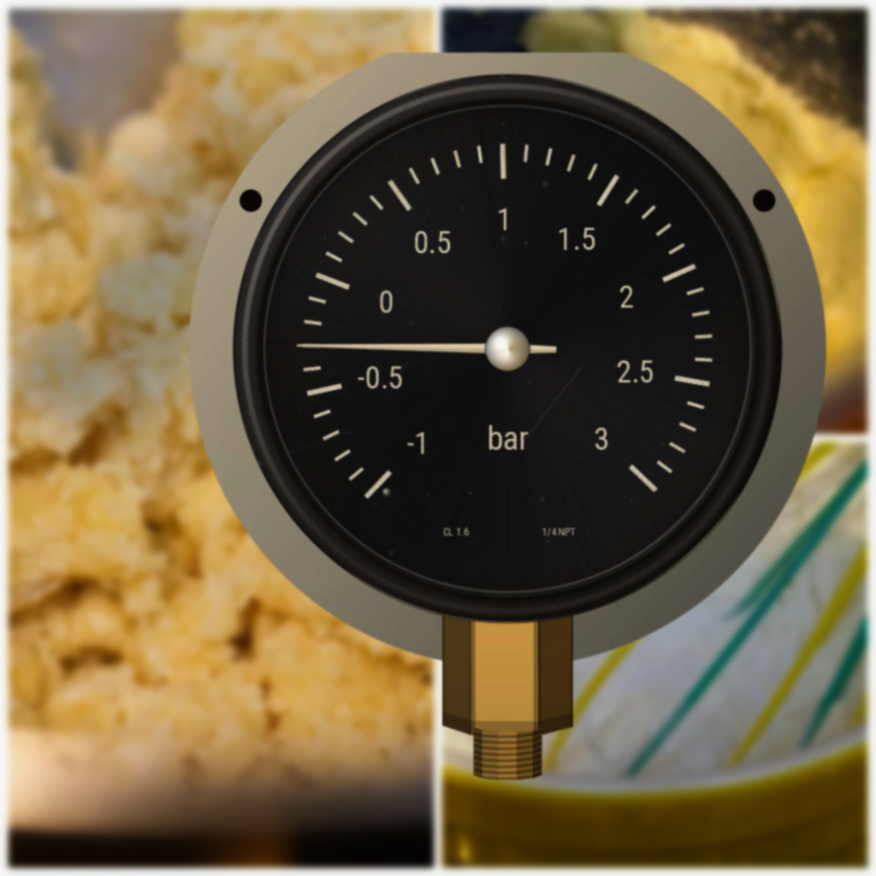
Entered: -0.3 bar
